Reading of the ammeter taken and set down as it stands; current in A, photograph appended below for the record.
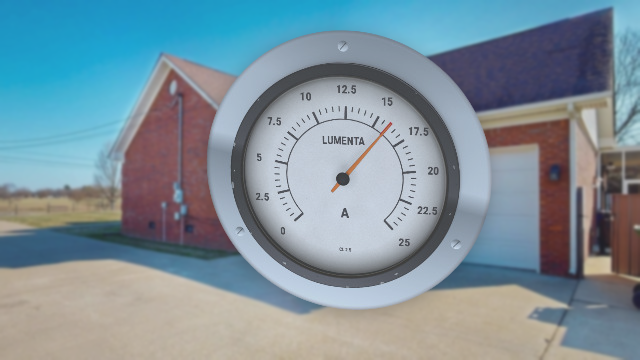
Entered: 16 A
